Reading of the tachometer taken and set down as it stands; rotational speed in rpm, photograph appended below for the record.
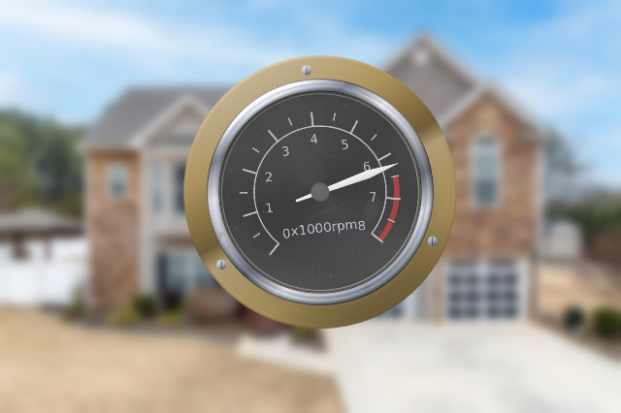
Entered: 6250 rpm
